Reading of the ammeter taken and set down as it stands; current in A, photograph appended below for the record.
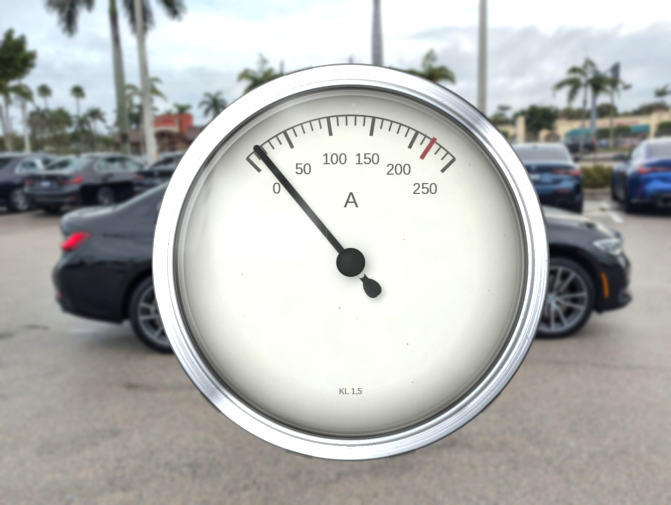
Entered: 15 A
